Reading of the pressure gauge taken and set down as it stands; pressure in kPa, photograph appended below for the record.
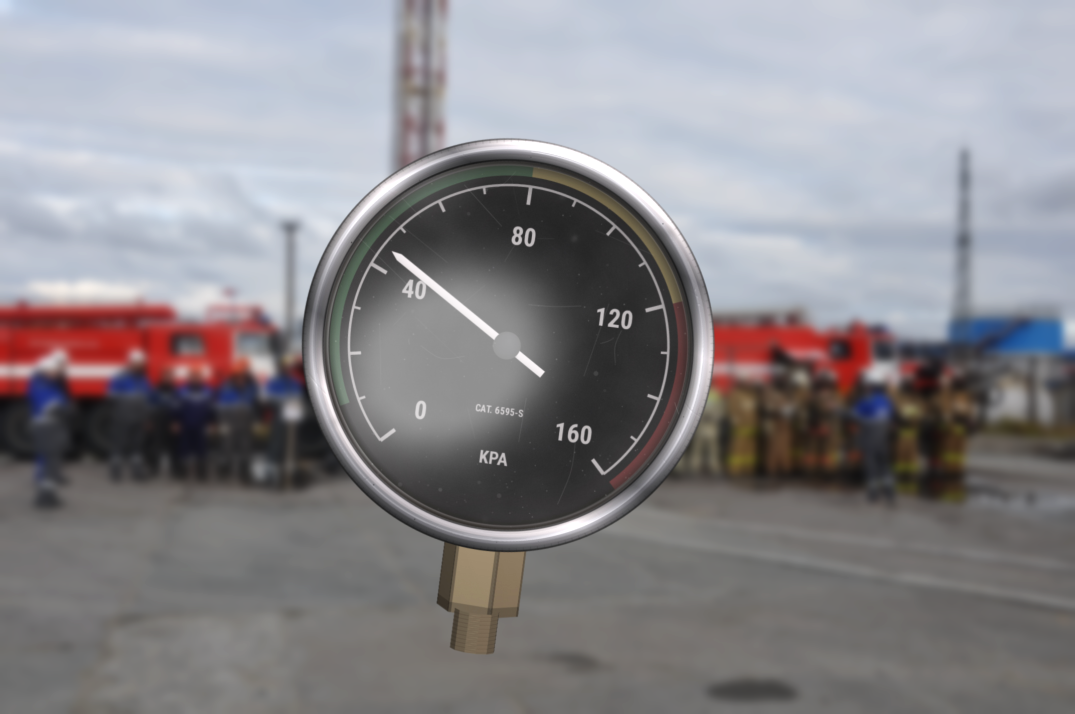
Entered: 45 kPa
